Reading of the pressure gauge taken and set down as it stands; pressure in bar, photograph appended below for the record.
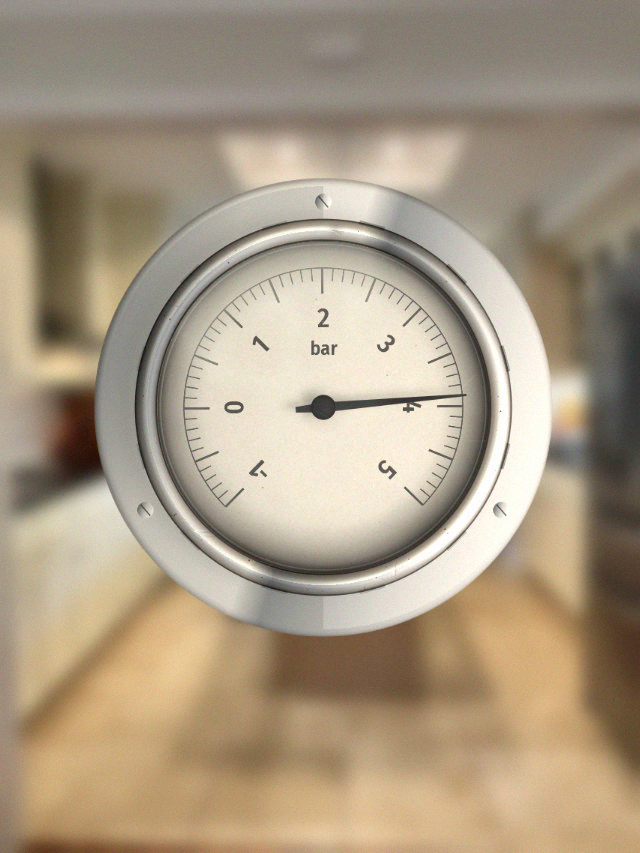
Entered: 3.9 bar
